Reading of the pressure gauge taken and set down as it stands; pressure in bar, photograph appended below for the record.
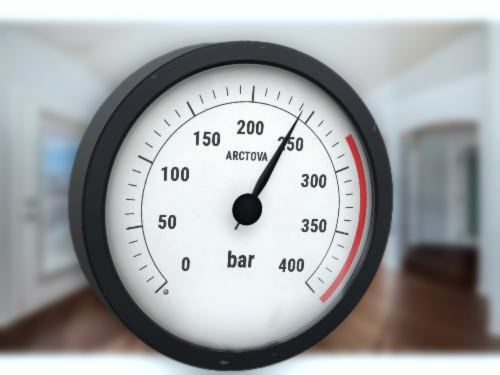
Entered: 240 bar
